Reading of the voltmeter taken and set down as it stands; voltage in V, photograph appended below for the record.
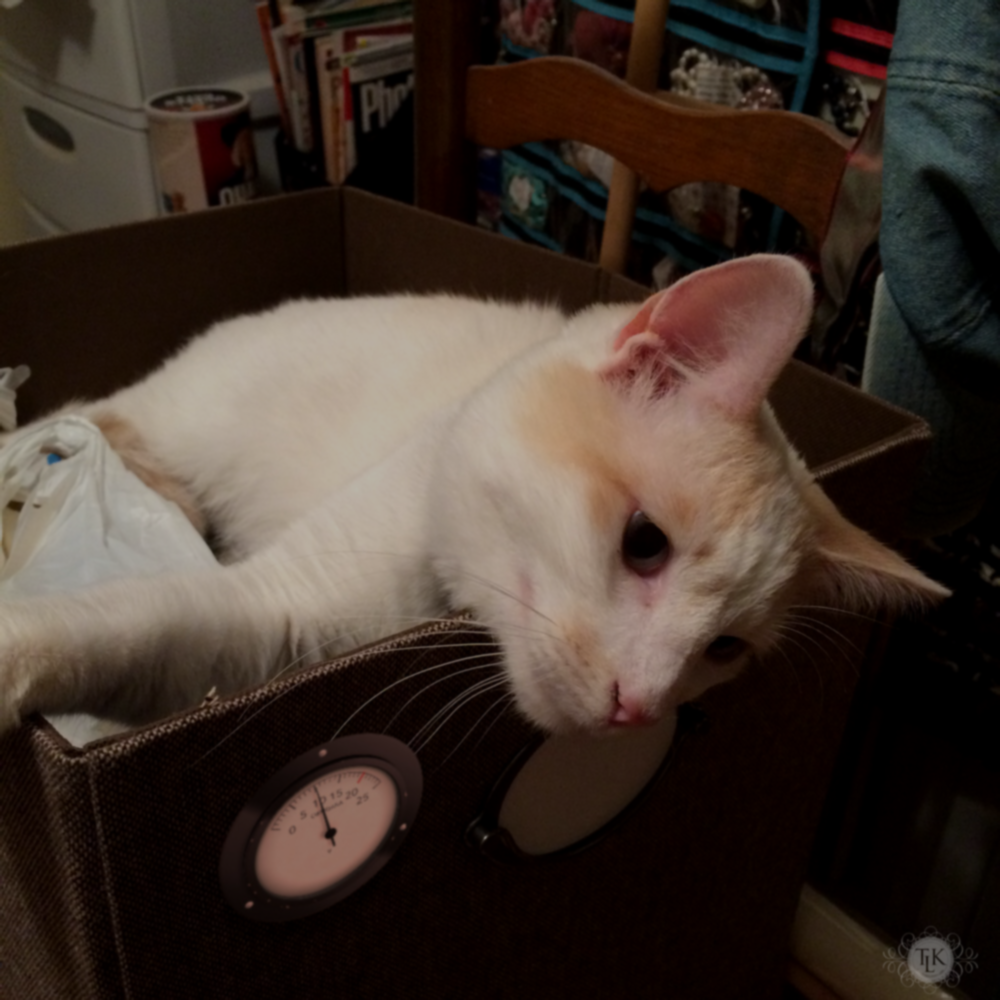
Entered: 10 V
